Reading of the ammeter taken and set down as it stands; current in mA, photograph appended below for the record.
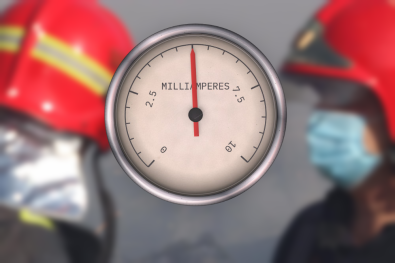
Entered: 5 mA
